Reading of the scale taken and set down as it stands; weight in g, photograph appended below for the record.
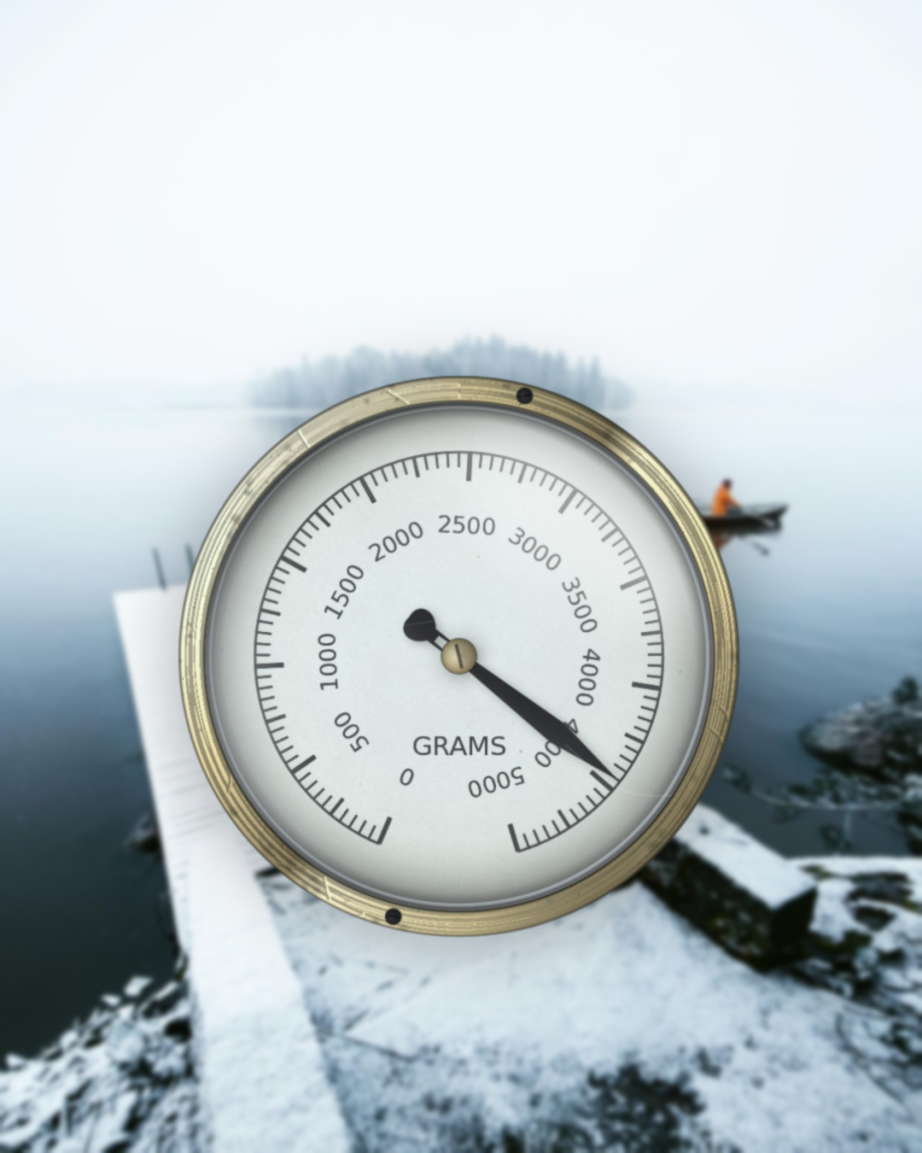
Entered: 4450 g
